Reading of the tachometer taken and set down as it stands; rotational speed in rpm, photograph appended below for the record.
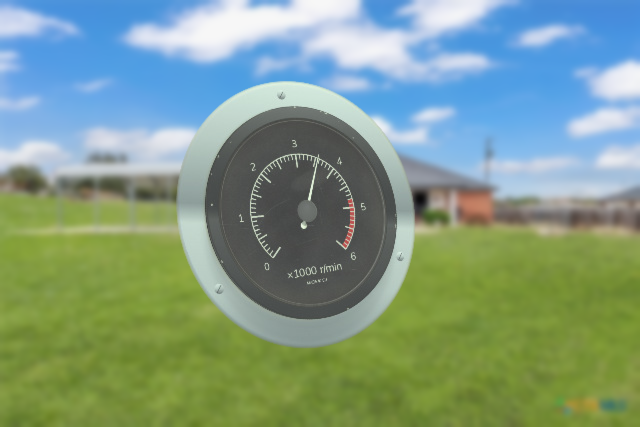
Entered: 3500 rpm
